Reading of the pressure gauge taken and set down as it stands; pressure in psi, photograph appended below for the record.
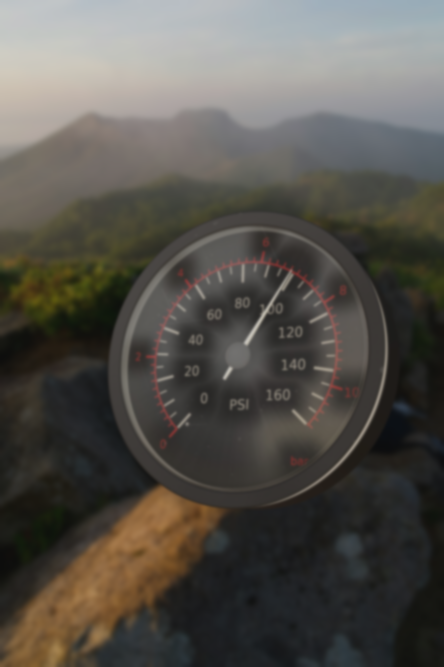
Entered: 100 psi
